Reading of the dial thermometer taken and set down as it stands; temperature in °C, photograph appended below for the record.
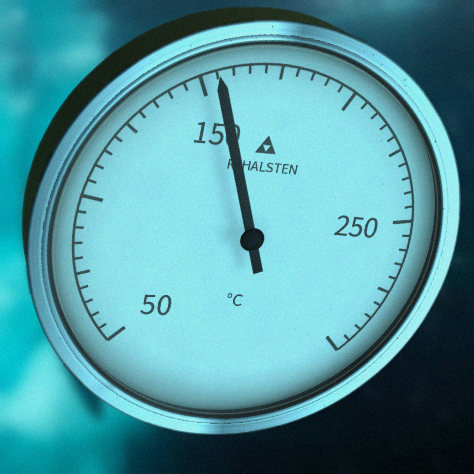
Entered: 155 °C
